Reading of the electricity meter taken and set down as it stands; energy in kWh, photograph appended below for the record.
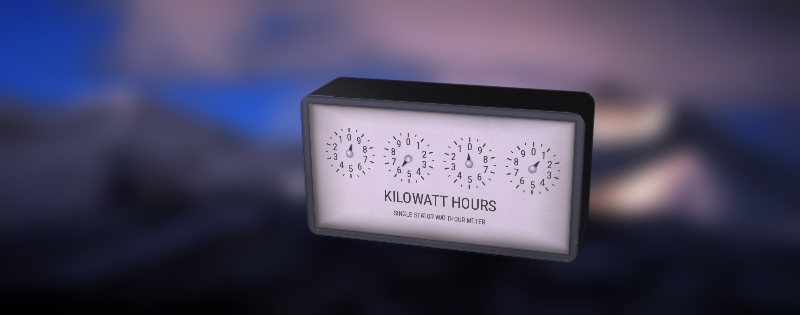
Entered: 9601 kWh
